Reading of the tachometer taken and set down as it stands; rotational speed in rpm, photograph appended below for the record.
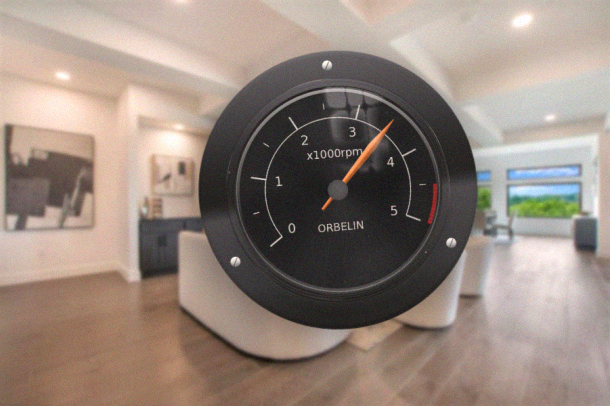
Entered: 3500 rpm
